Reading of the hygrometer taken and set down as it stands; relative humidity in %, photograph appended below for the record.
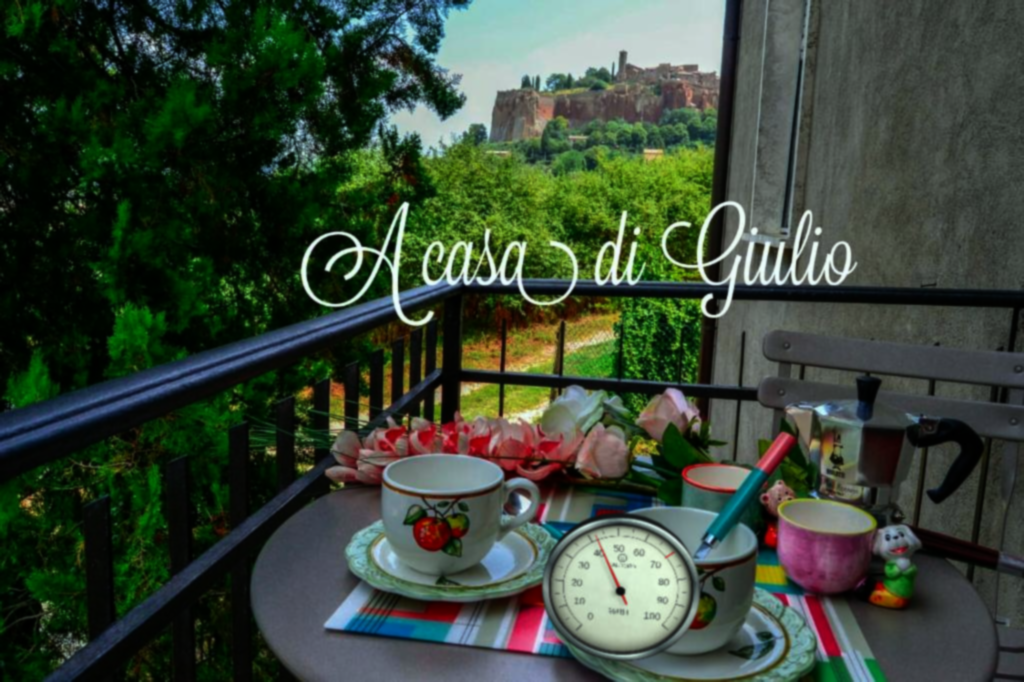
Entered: 42.5 %
